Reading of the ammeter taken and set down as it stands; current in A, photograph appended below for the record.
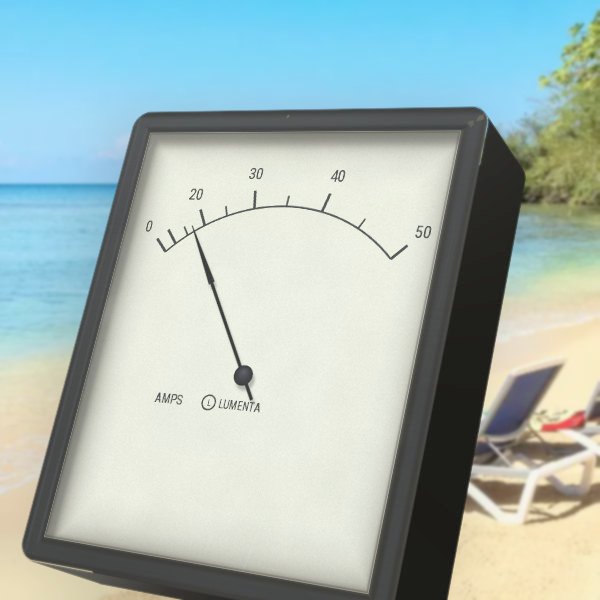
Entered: 17.5 A
